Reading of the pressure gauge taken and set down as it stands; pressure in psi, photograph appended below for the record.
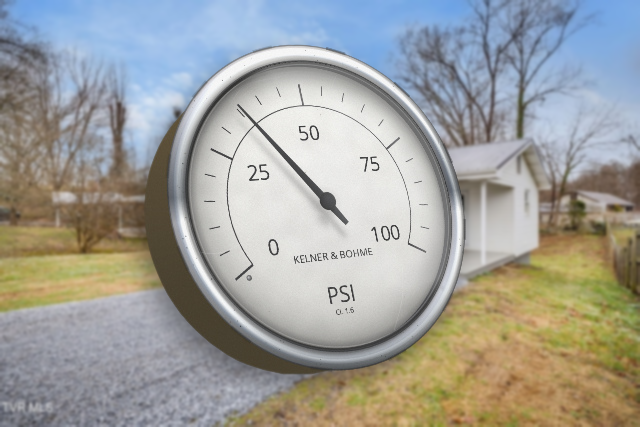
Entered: 35 psi
